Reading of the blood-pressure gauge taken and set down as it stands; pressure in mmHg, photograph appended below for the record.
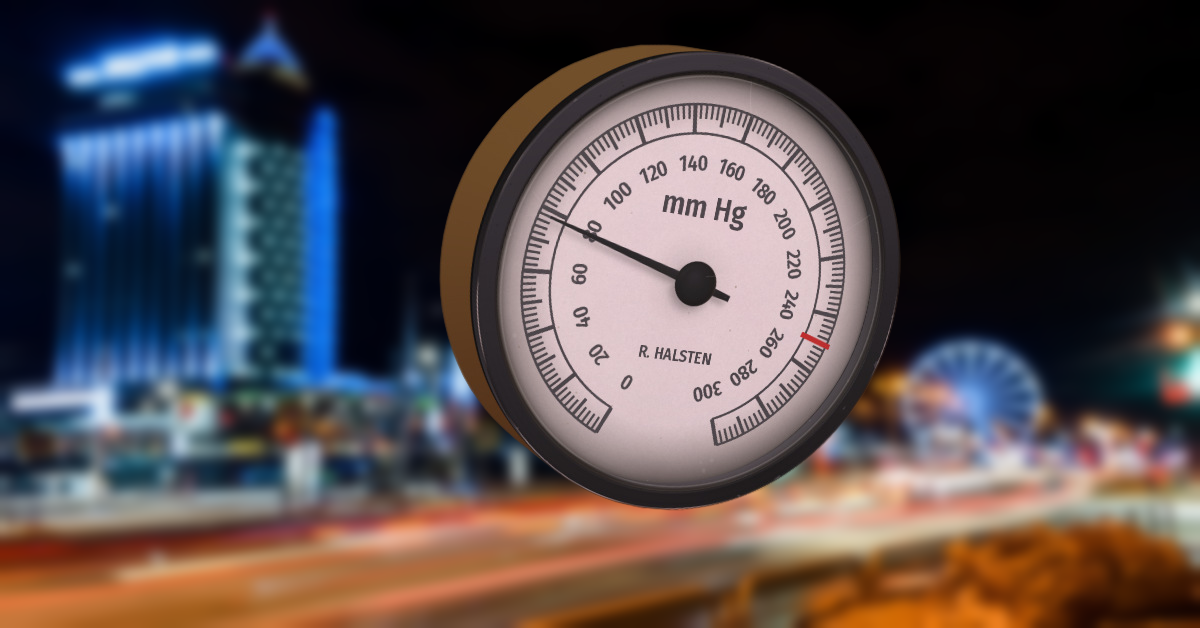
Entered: 78 mmHg
